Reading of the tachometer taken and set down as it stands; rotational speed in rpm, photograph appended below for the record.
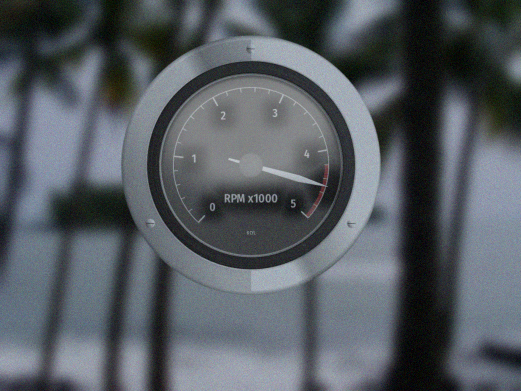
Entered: 4500 rpm
